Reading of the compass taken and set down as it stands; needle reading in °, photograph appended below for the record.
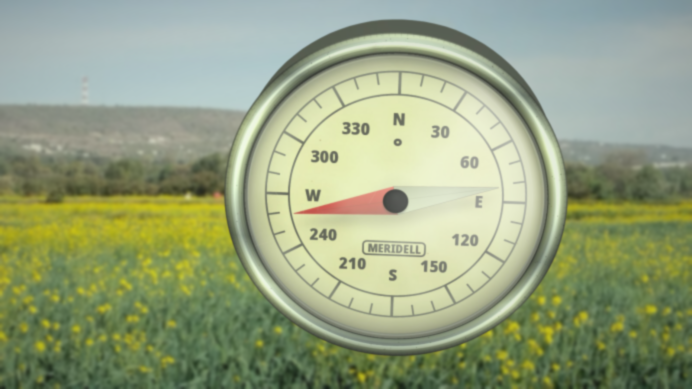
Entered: 260 °
